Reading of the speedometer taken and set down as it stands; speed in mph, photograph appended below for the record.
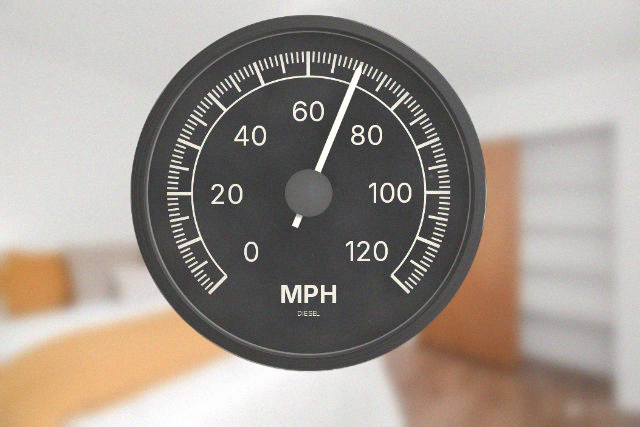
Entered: 70 mph
